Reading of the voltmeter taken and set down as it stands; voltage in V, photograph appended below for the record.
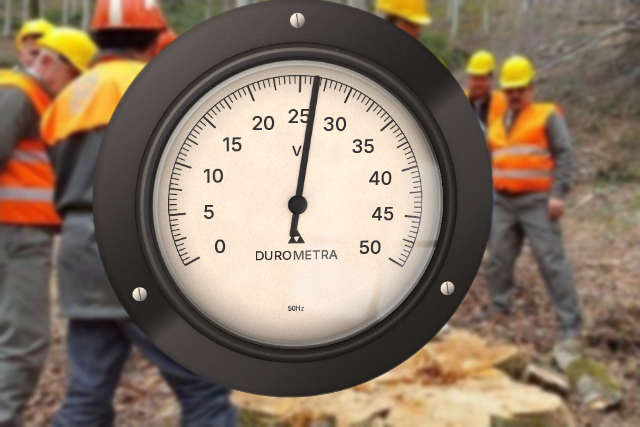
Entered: 26.5 V
